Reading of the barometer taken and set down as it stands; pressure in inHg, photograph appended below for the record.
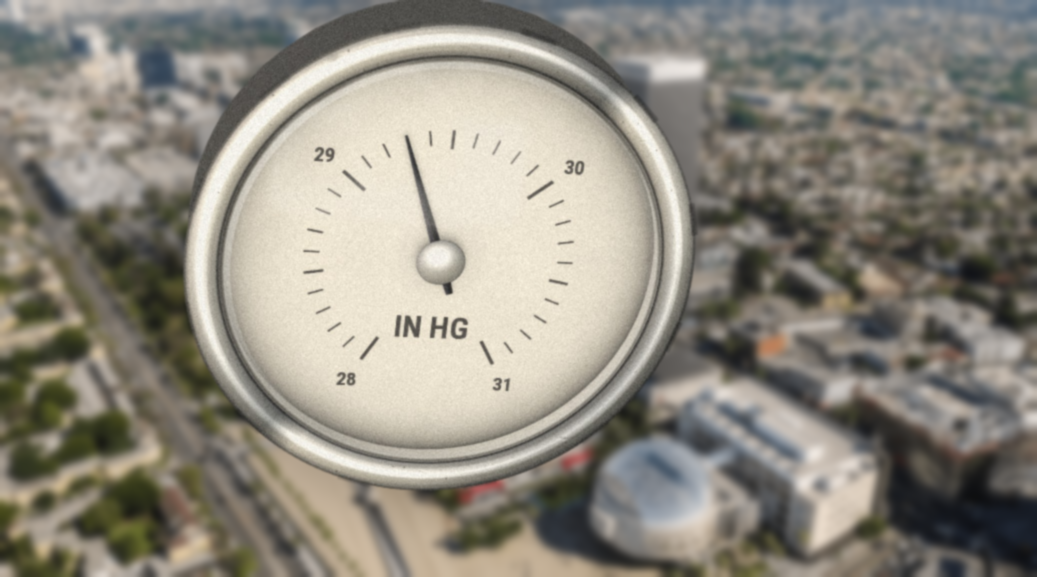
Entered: 29.3 inHg
